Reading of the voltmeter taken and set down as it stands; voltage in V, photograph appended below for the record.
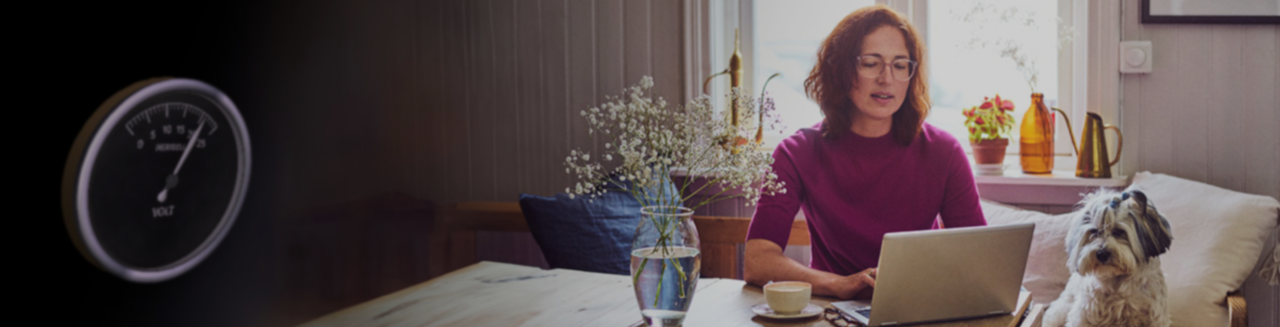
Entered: 20 V
